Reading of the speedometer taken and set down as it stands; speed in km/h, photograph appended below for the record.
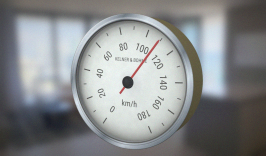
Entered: 110 km/h
